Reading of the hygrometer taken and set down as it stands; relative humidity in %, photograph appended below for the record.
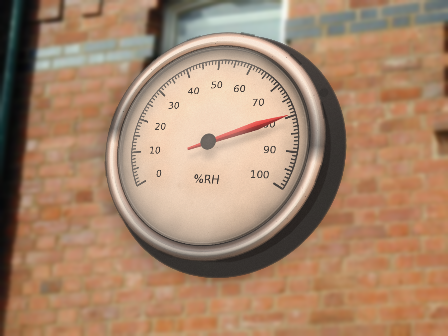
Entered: 80 %
